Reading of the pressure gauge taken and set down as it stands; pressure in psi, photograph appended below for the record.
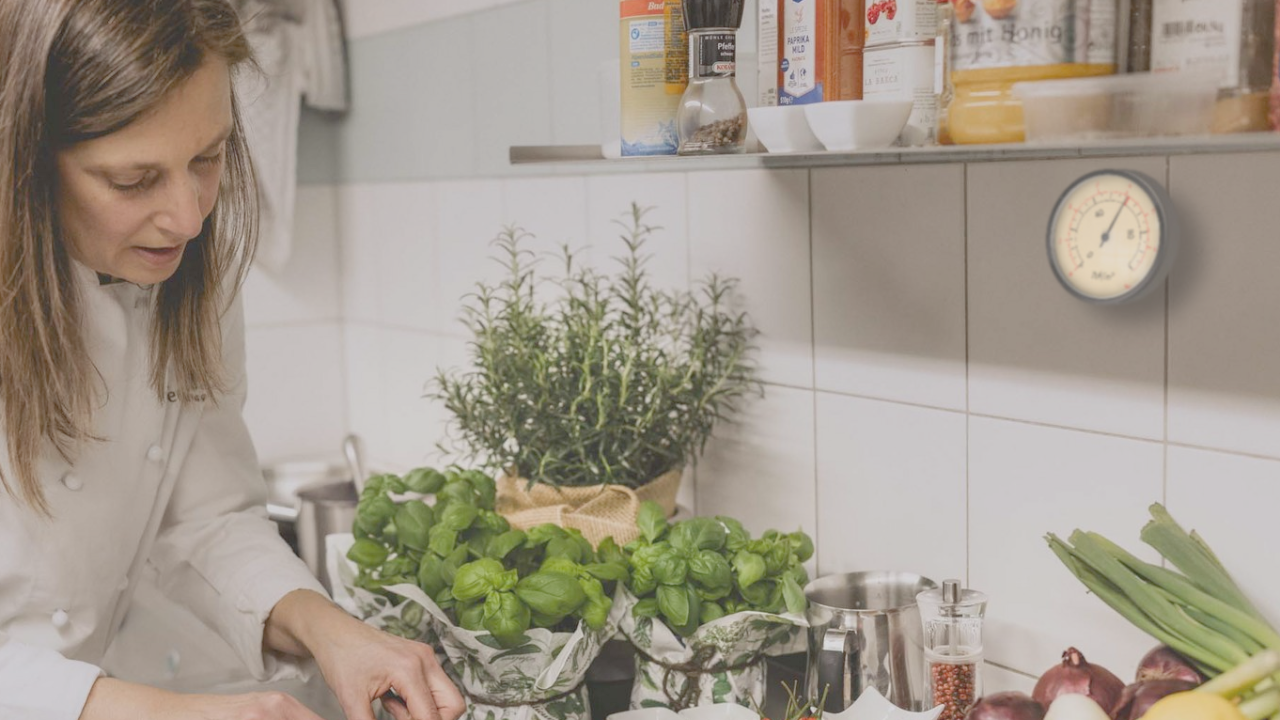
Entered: 60 psi
